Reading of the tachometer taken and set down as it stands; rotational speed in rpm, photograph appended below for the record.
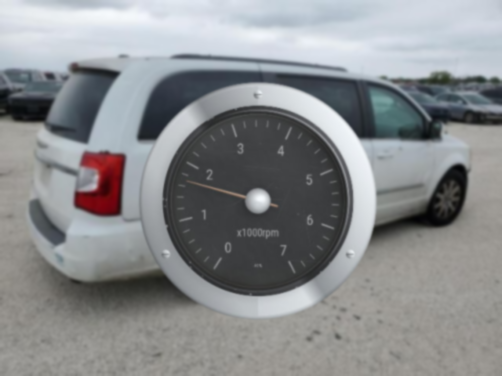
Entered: 1700 rpm
